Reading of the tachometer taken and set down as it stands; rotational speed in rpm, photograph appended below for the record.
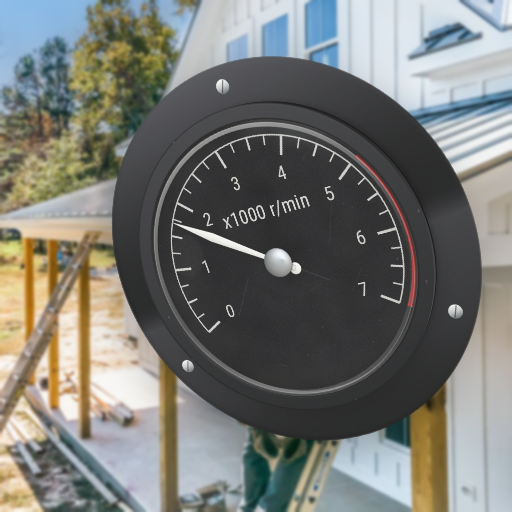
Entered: 1750 rpm
